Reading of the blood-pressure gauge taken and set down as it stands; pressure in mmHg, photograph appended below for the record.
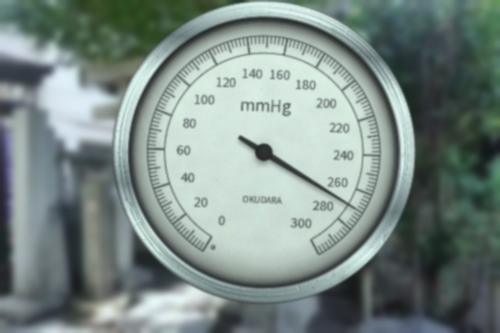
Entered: 270 mmHg
